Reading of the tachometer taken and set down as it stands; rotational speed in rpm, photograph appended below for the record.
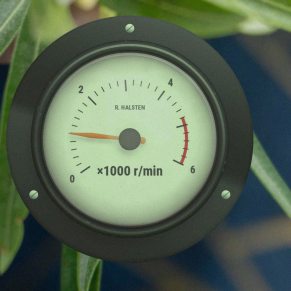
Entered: 1000 rpm
